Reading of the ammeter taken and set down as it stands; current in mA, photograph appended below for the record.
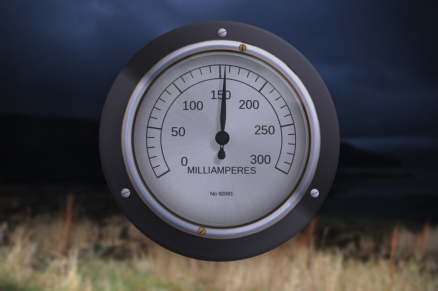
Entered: 155 mA
